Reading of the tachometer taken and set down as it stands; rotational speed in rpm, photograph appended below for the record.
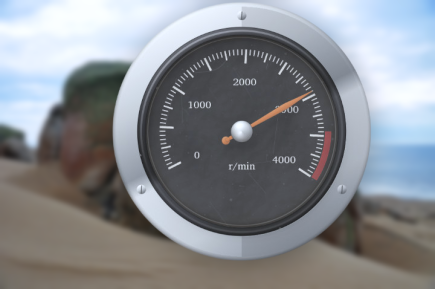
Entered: 2950 rpm
